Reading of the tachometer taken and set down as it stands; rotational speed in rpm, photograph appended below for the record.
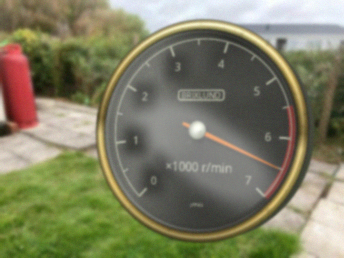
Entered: 6500 rpm
